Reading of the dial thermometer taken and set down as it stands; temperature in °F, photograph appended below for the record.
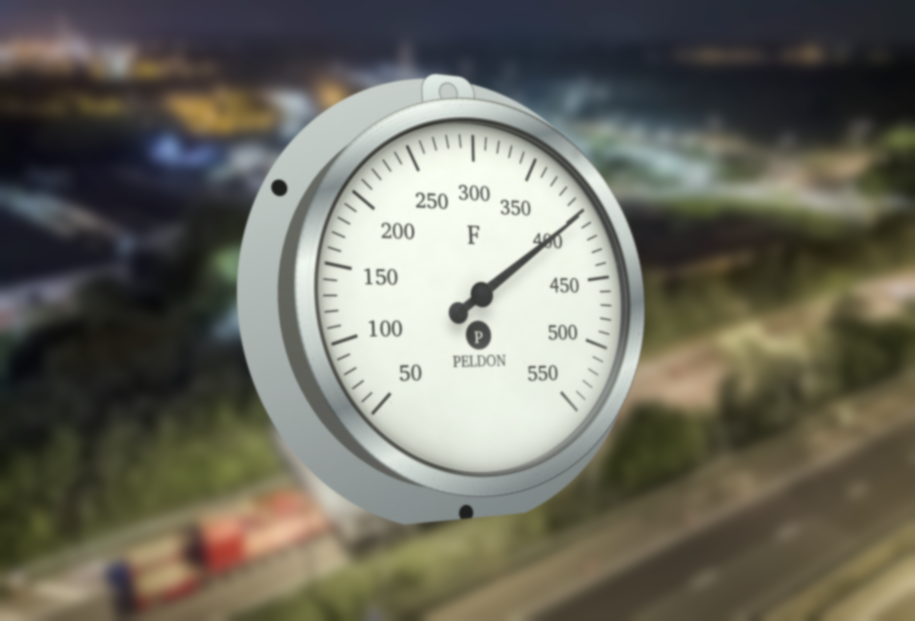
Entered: 400 °F
